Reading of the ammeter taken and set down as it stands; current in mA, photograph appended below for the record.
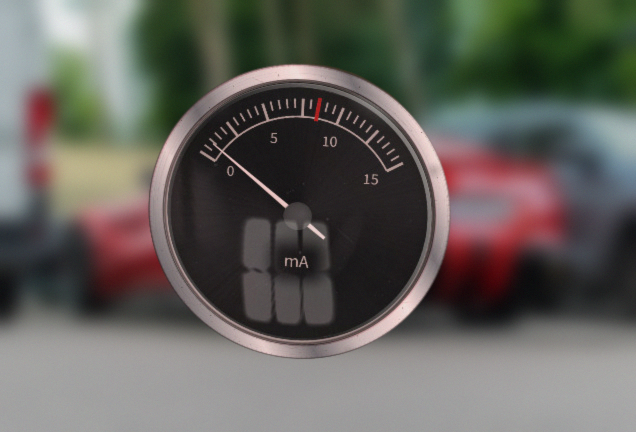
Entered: 1 mA
